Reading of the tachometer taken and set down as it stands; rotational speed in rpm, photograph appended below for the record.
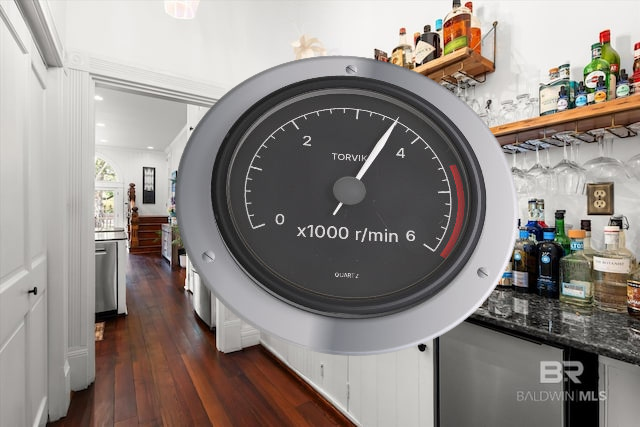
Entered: 3600 rpm
